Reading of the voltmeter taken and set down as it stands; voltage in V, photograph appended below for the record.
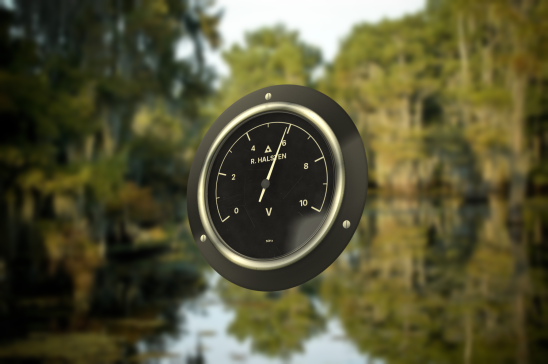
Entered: 6 V
